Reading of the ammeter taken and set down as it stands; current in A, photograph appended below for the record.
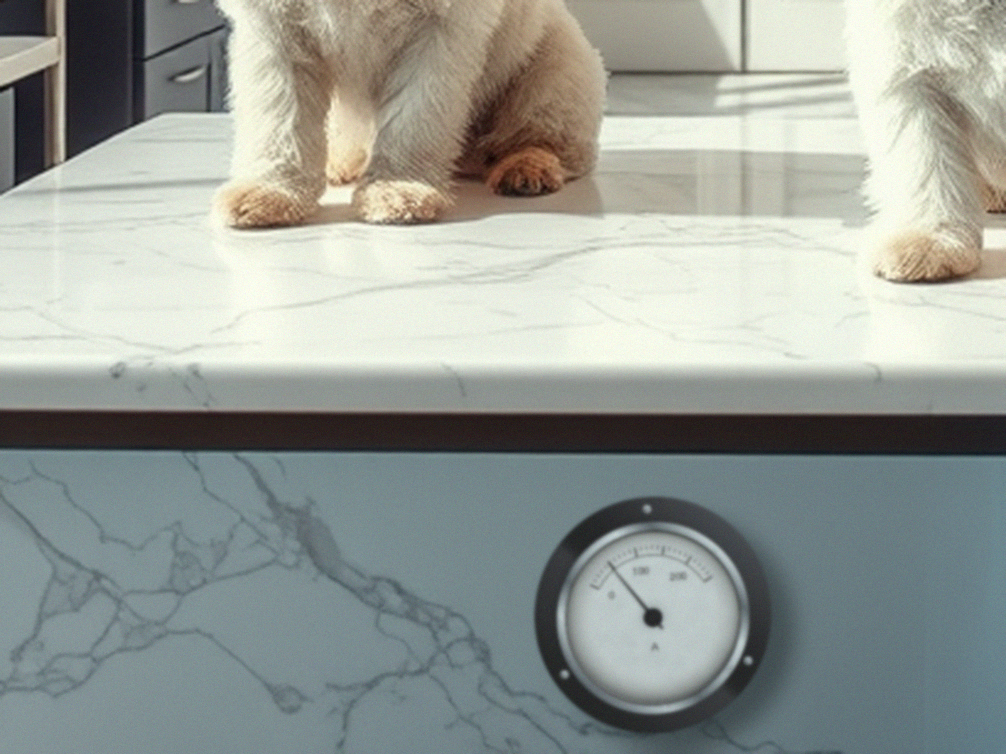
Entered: 50 A
